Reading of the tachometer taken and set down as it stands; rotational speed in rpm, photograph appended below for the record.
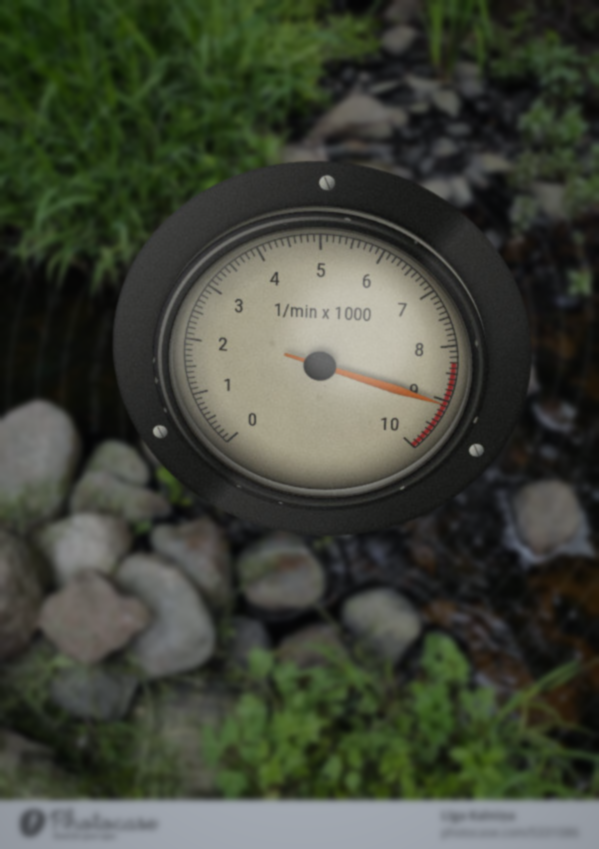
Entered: 9000 rpm
